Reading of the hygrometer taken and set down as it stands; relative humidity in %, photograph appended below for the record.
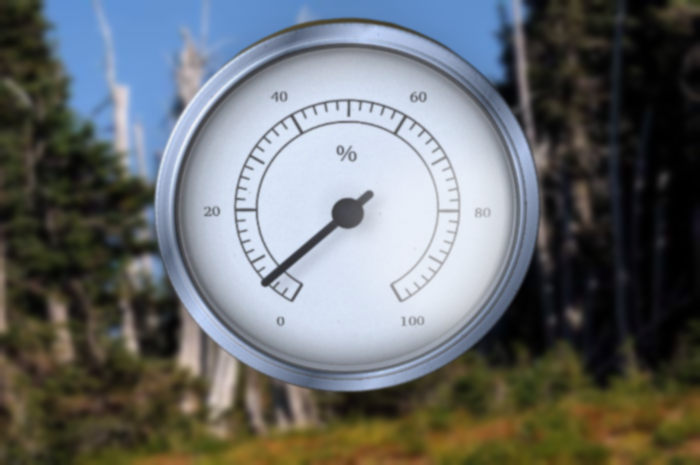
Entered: 6 %
